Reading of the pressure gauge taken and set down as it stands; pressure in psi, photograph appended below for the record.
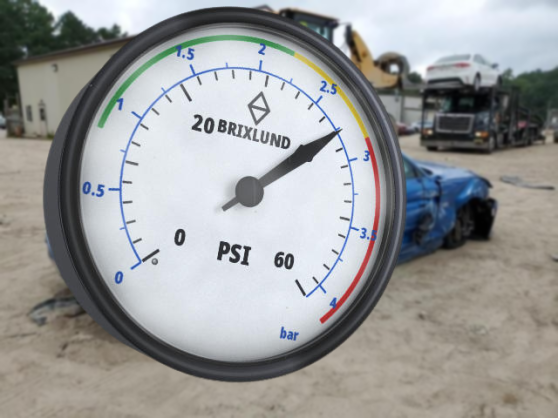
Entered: 40 psi
